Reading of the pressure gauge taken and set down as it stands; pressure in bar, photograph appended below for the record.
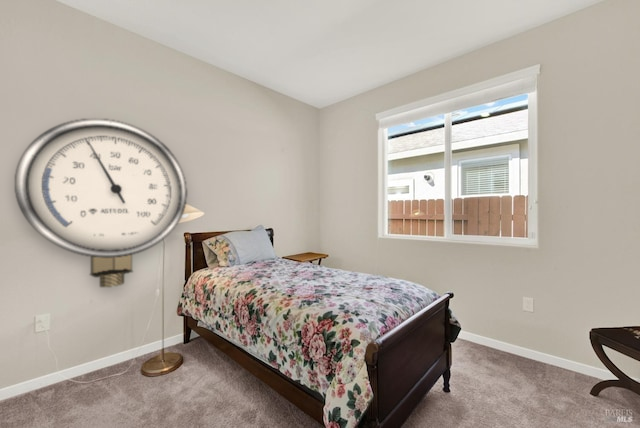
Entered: 40 bar
